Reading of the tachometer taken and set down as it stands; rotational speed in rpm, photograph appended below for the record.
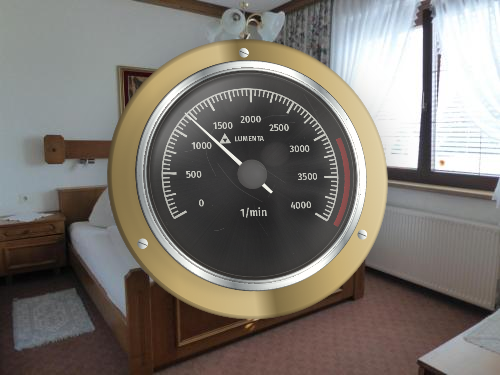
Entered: 1200 rpm
